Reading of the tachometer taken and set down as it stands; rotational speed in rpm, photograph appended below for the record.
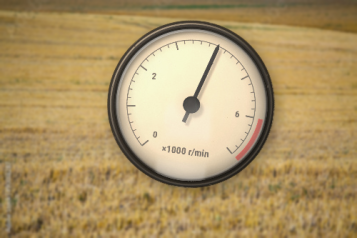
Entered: 4000 rpm
